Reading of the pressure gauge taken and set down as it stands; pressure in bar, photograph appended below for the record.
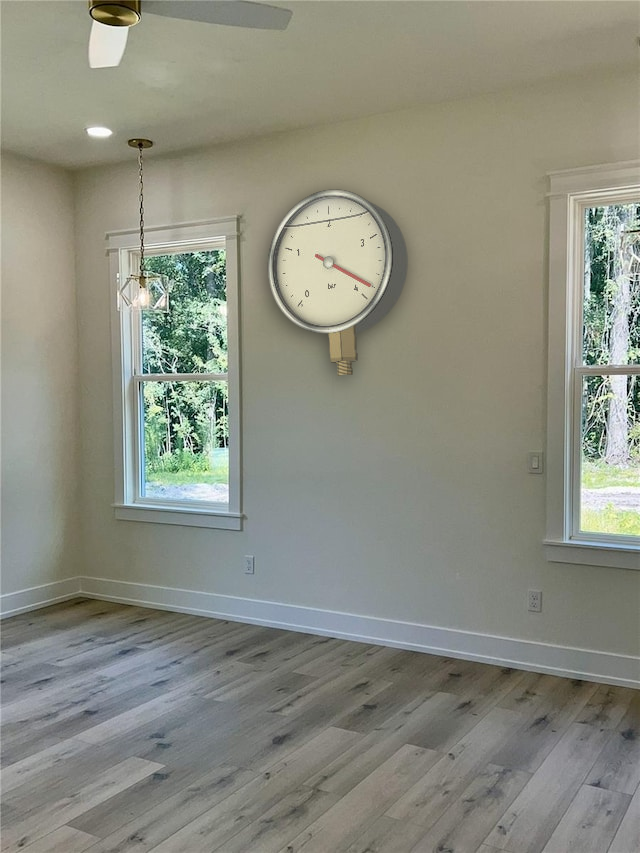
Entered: 3.8 bar
